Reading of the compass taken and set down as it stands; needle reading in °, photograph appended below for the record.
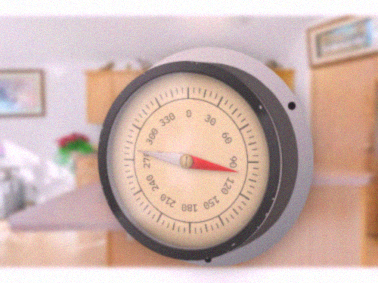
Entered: 100 °
